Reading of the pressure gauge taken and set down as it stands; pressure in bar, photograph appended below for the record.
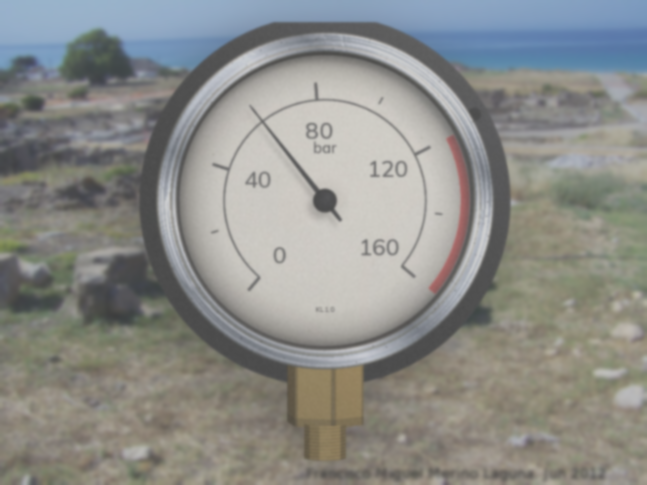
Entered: 60 bar
